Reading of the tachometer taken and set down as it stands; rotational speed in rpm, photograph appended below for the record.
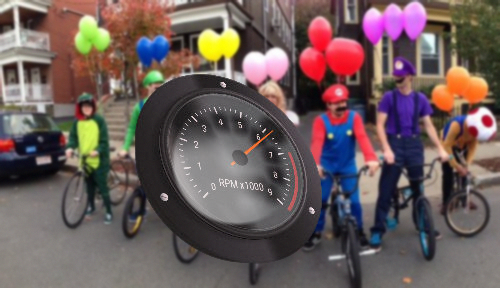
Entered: 6200 rpm
